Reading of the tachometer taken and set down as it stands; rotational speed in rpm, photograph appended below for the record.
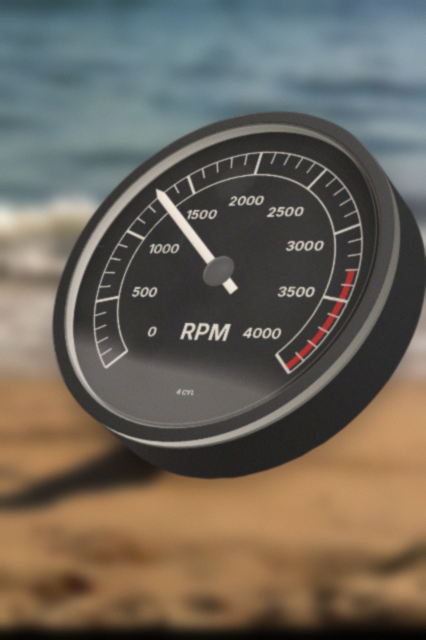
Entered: 1300 rpm
